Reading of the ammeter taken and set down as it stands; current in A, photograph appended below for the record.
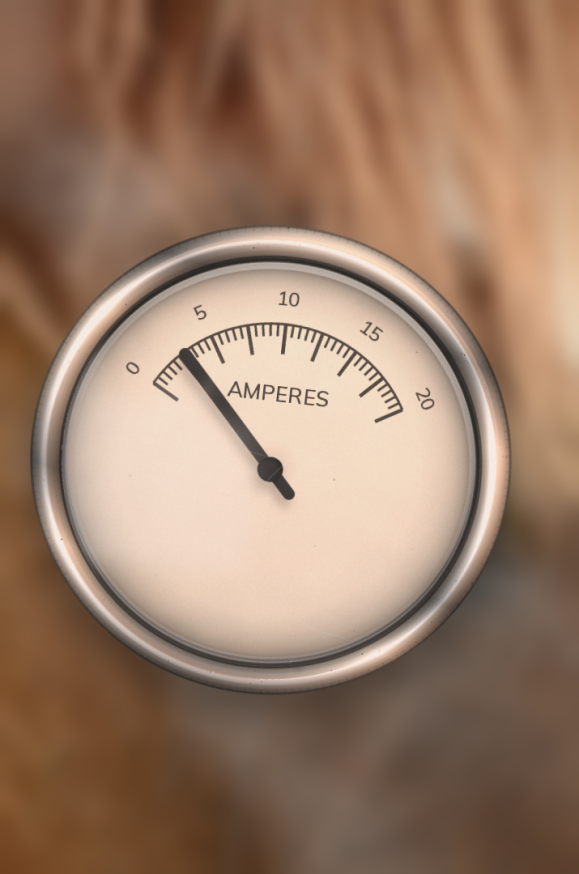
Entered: 3 A
